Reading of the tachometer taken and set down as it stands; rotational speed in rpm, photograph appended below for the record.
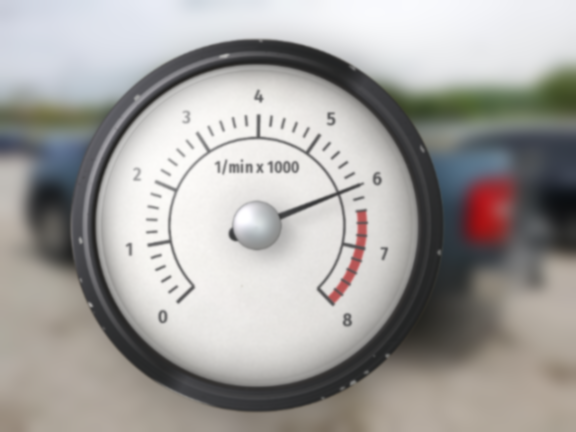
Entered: 6000 rpm
